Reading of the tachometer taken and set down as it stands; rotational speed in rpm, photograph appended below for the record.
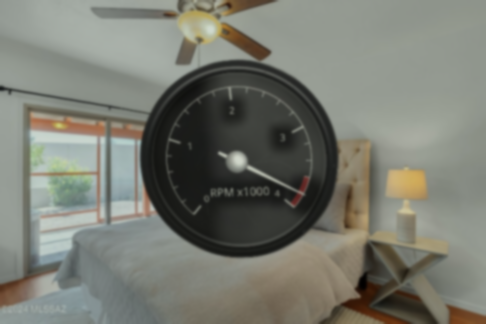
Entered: 3800 rpm
